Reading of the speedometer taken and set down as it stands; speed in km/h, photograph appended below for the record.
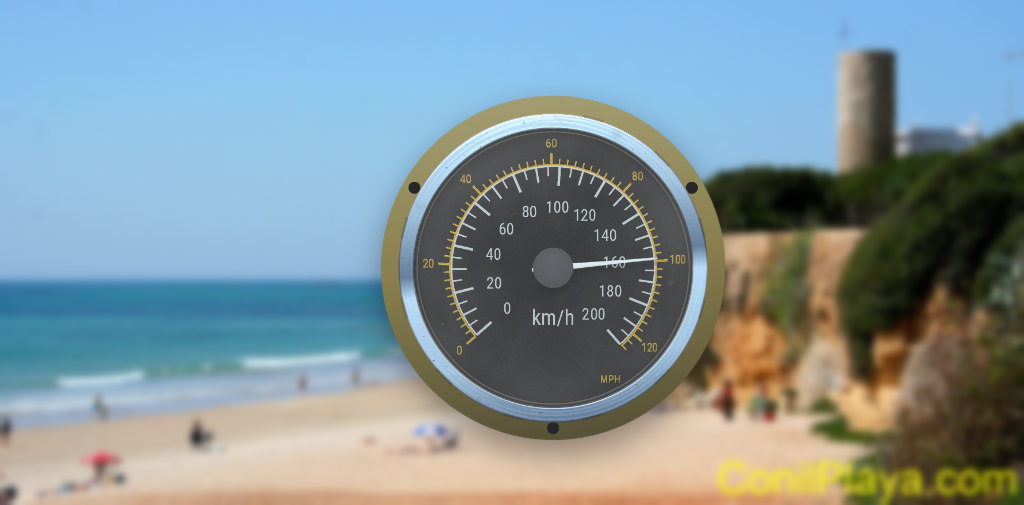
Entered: 160 km/h
